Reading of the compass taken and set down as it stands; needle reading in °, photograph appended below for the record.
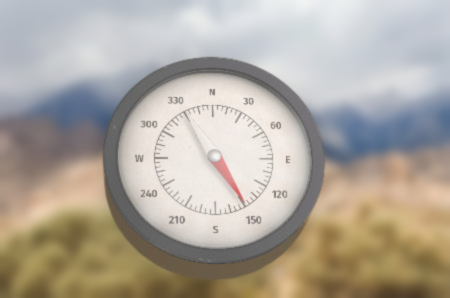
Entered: 150 °
